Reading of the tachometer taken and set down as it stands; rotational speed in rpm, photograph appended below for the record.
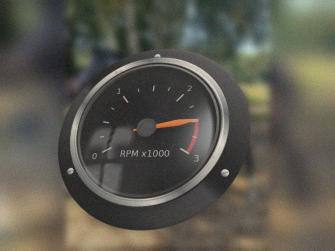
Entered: 2500 rpm
